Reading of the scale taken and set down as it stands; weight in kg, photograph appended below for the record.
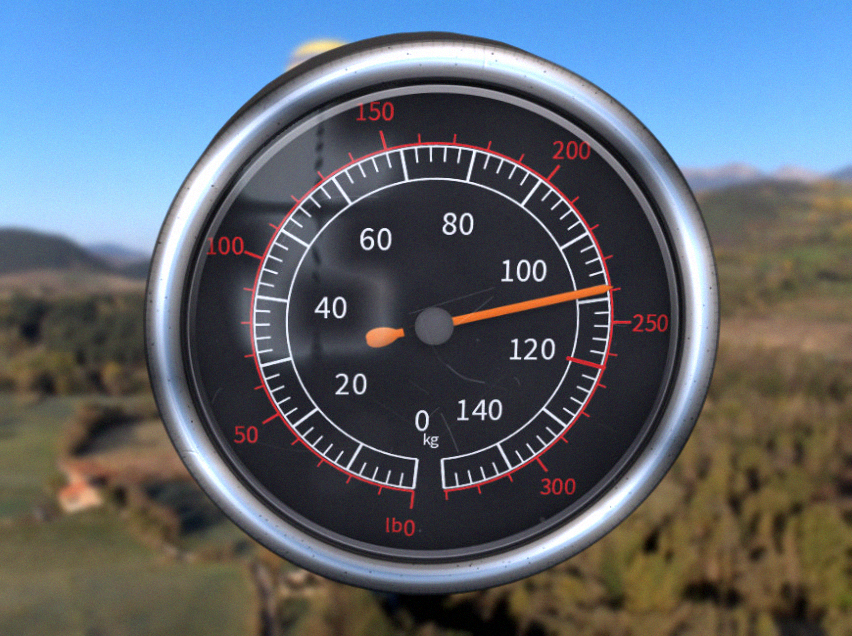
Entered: 108 kg
